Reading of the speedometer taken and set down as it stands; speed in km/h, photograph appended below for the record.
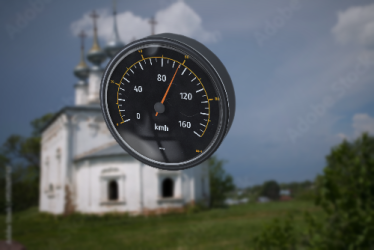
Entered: 95 km/h
